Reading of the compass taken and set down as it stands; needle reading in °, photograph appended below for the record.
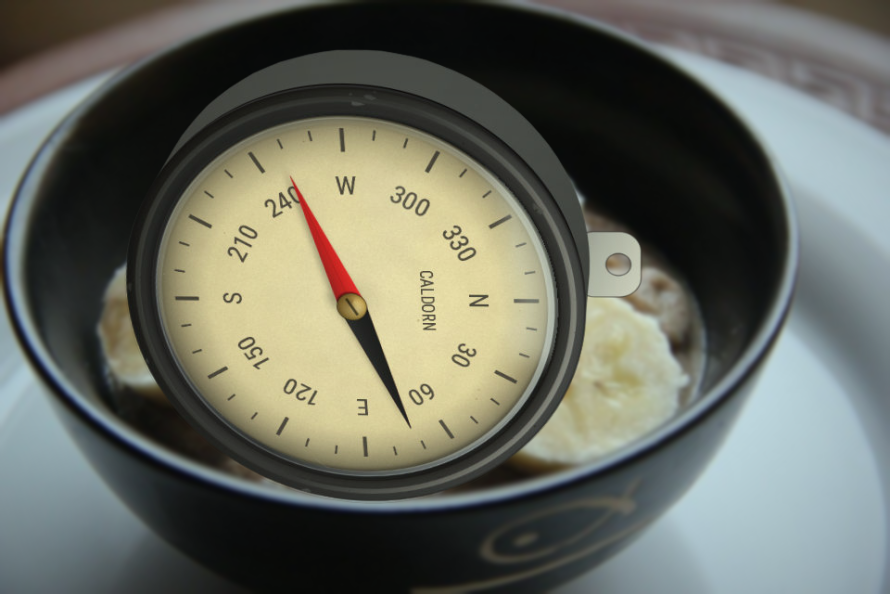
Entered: 250 °
